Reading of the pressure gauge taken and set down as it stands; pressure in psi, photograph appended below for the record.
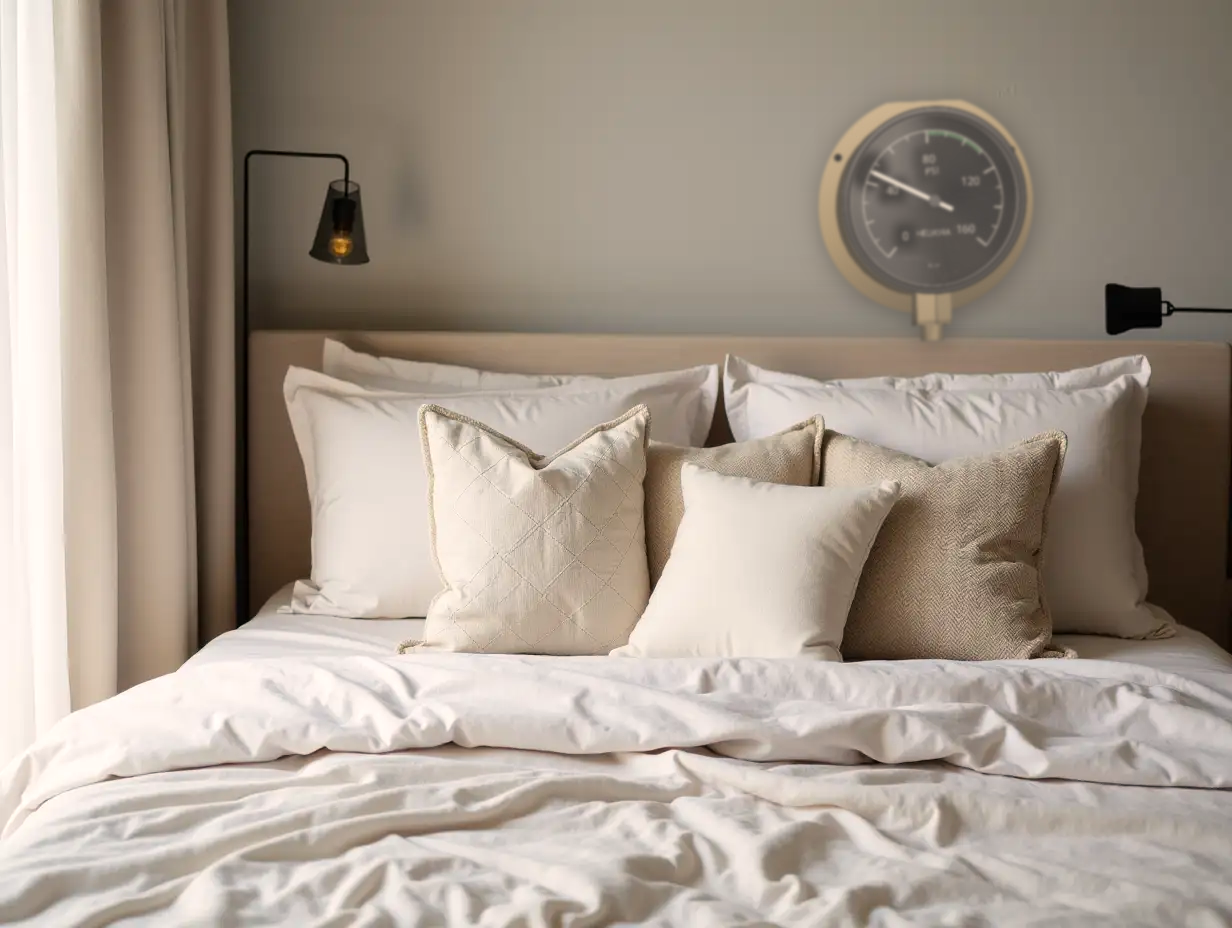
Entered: 45 psi
